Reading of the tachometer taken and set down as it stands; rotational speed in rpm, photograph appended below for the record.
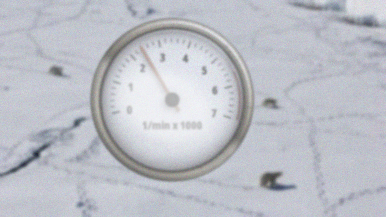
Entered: 2400 rpm
